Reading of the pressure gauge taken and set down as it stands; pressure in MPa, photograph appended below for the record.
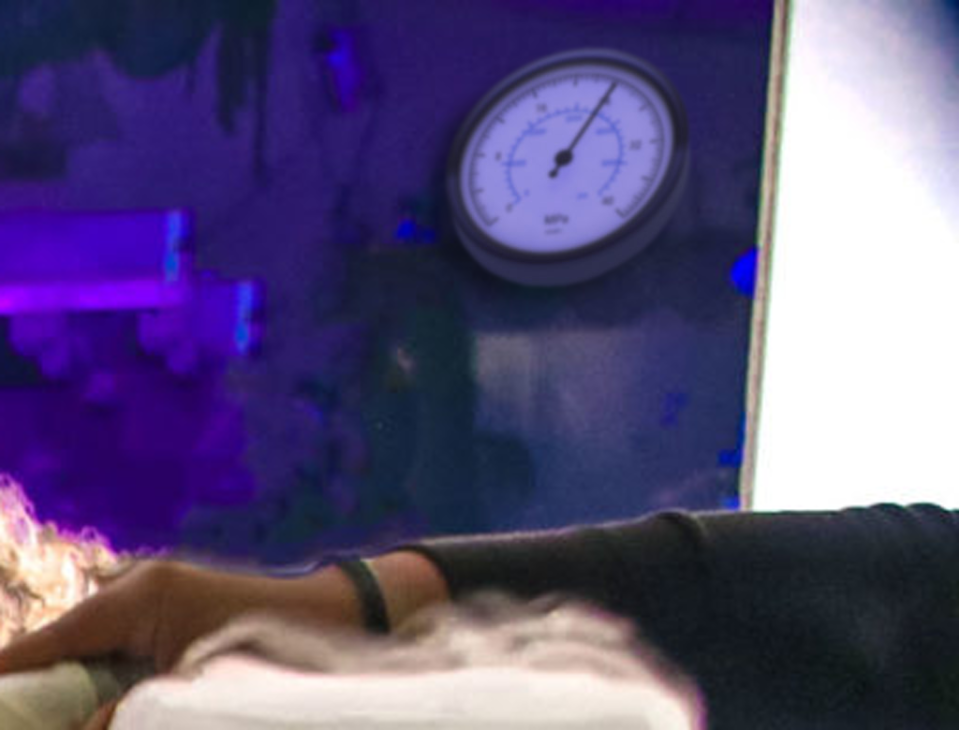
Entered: 24 MPa
